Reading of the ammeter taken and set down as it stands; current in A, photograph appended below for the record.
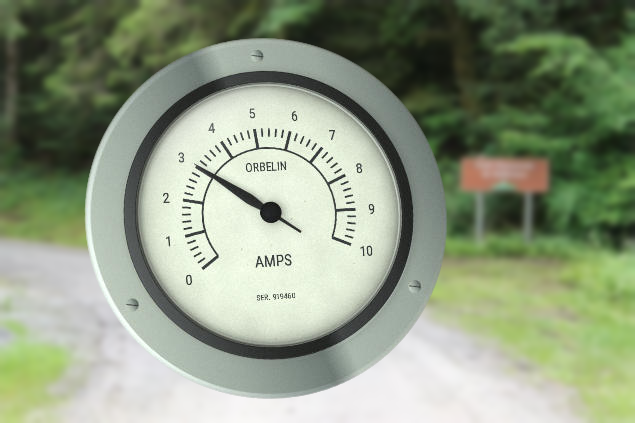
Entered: 3 A
